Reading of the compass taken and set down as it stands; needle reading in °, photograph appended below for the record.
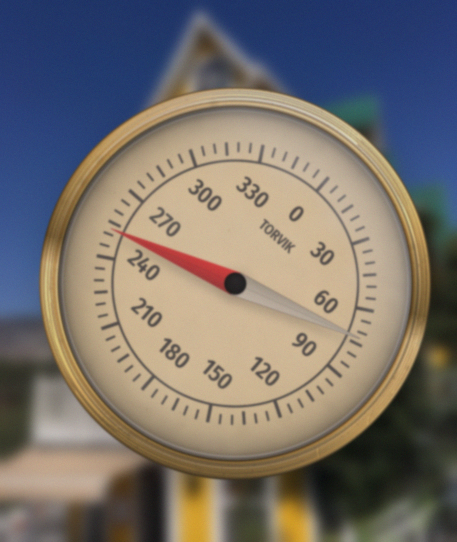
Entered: 252.5 °
